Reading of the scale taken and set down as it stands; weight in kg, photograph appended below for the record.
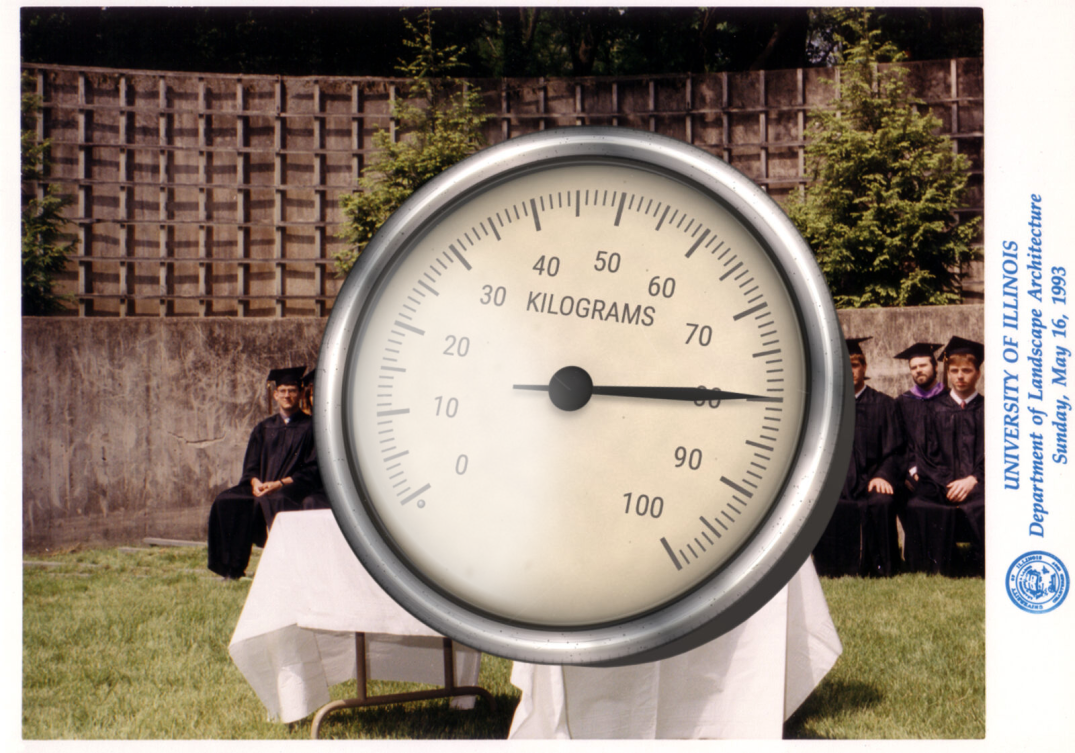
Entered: 80 kg
